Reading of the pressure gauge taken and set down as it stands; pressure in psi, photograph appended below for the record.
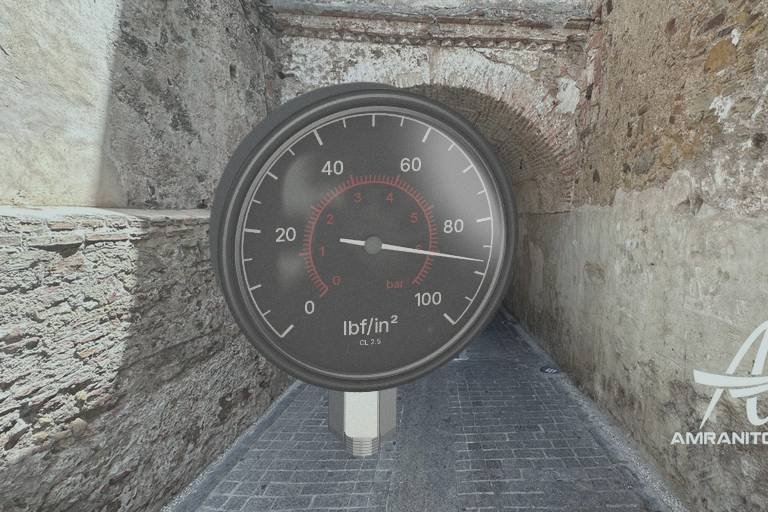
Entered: 87.5 psi
